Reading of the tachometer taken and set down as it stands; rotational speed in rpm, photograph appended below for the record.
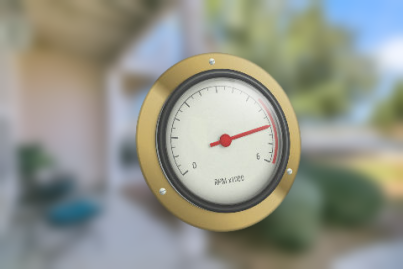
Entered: 5000 rpm
